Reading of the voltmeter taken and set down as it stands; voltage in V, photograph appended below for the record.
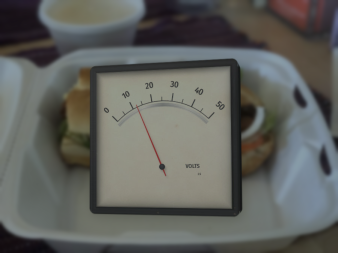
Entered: 12.5 V
